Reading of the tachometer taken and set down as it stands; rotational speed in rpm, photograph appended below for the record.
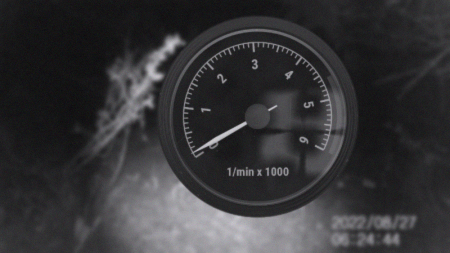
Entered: 100 rpm
